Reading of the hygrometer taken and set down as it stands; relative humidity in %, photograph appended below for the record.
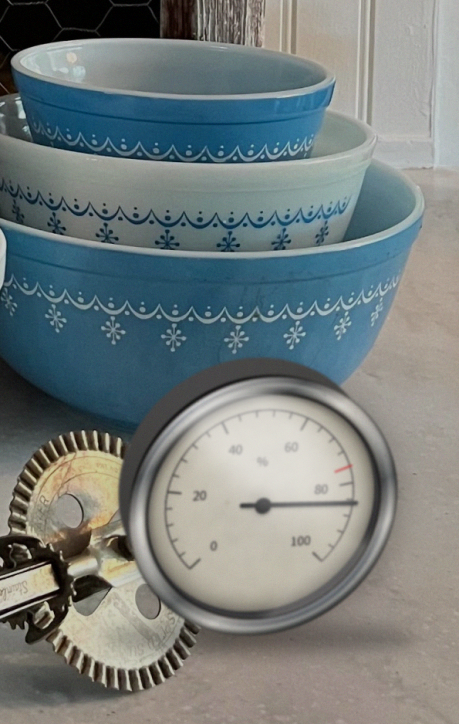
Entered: 84 %
